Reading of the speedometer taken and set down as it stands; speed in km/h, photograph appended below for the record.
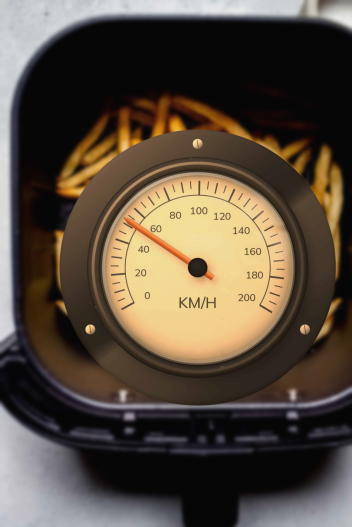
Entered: 52.5 km/h
